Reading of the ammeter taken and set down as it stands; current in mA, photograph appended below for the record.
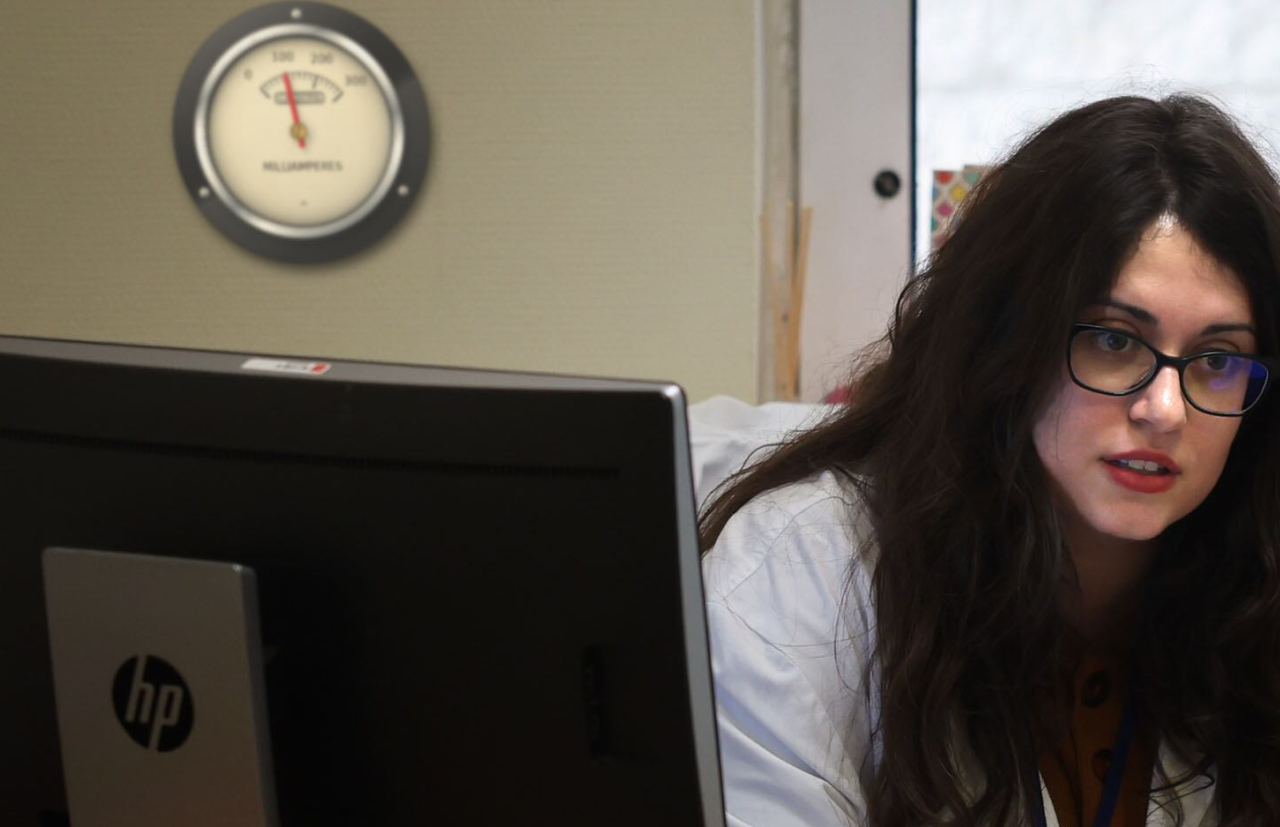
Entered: 100 mA
